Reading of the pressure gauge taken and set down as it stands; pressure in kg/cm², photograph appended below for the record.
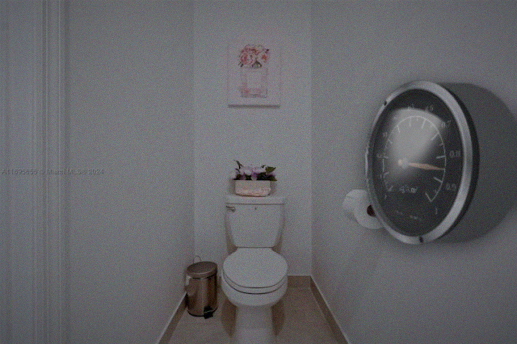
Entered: 0.85 kg/cm²
